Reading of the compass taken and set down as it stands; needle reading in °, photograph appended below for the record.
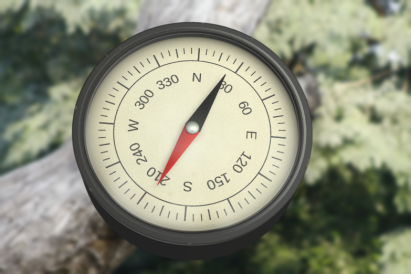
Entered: 205 °
